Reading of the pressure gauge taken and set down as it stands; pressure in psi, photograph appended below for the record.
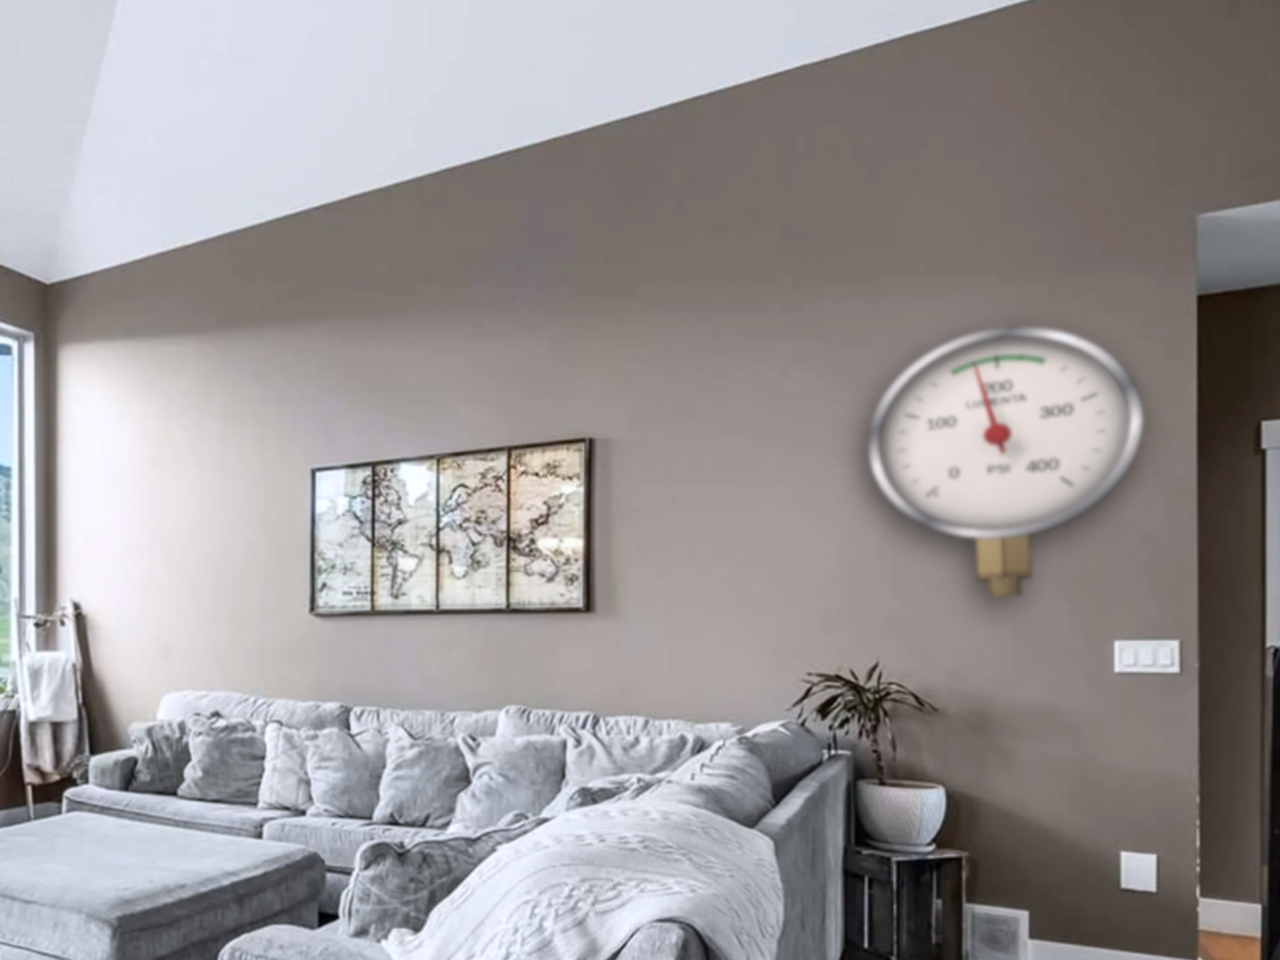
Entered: 180 psi
